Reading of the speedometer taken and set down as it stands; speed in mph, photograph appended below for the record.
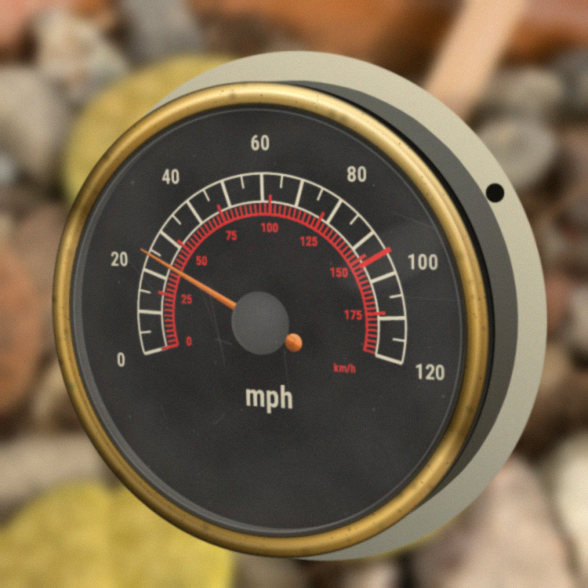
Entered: 25 mph
